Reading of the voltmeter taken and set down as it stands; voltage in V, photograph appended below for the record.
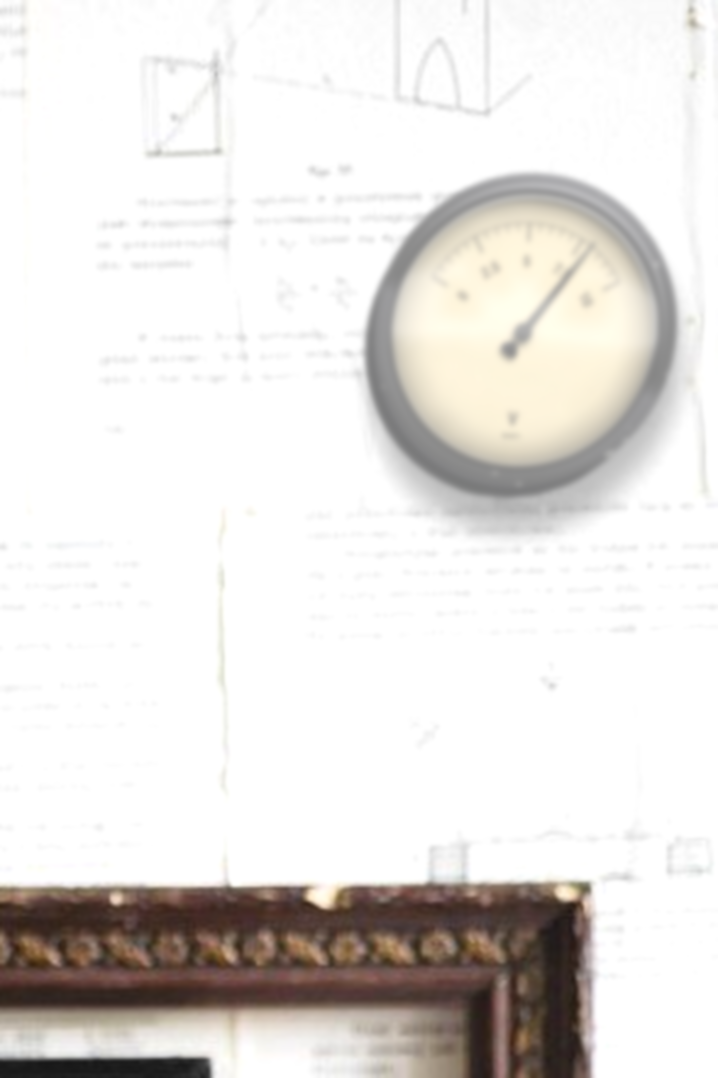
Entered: 8 V
